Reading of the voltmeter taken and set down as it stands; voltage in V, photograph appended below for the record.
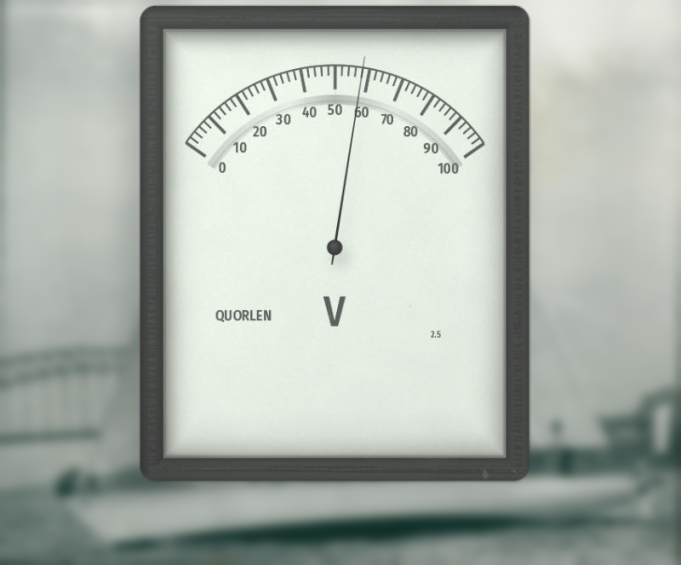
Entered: 58 V
